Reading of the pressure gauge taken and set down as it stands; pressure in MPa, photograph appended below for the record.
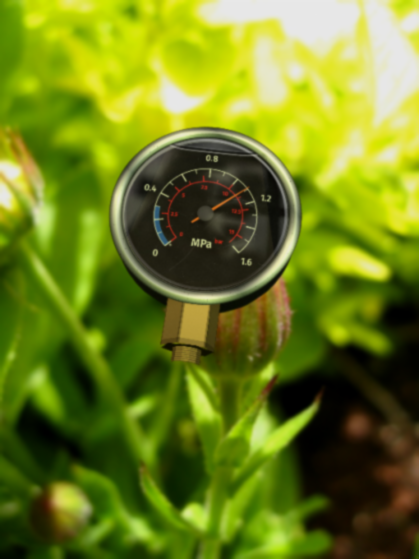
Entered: 1.1 MPa
